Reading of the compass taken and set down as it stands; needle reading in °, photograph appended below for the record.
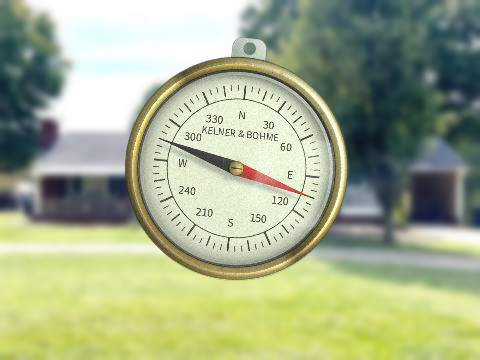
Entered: 105 °
